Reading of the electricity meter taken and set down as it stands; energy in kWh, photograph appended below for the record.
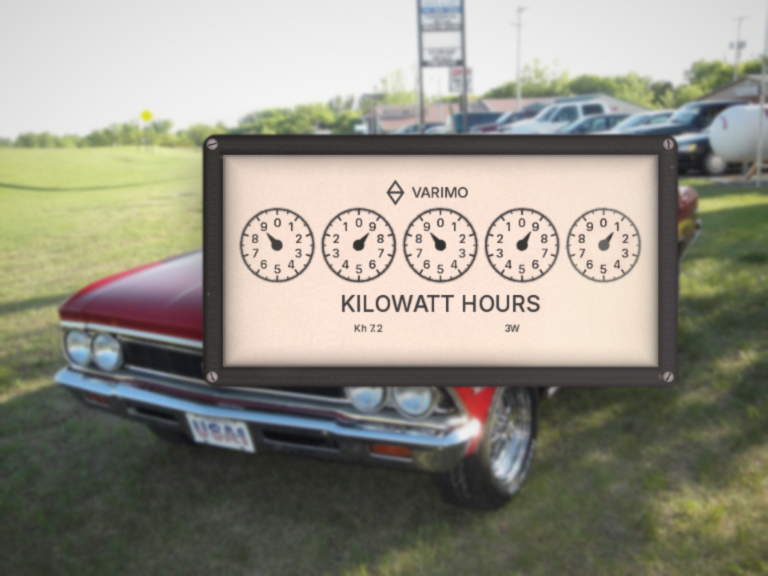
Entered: 88891 kWh
